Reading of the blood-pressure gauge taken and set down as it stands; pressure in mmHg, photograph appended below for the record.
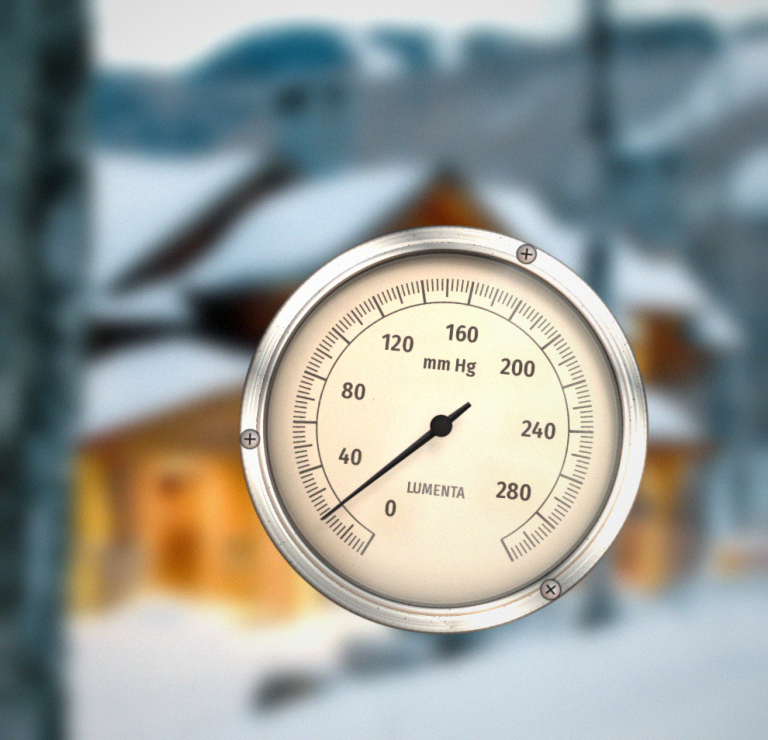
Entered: 20 mmHg
